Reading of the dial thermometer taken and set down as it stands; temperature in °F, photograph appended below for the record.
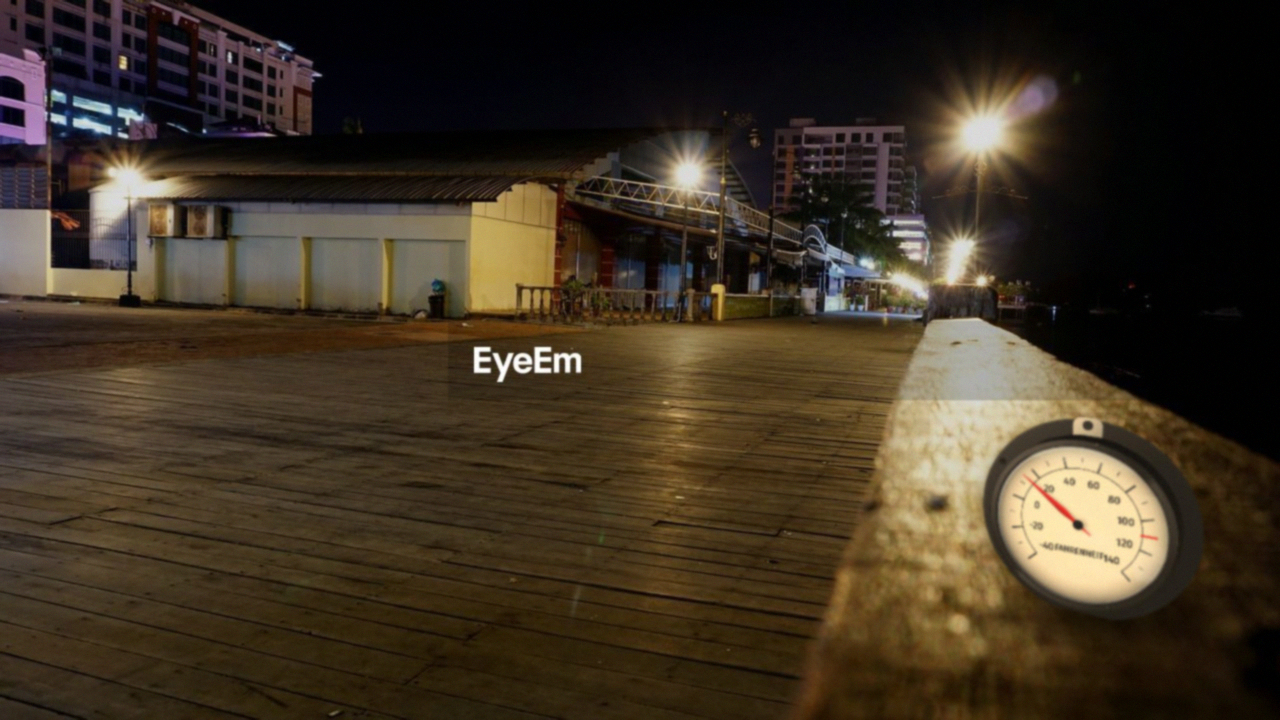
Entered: 15 °F
